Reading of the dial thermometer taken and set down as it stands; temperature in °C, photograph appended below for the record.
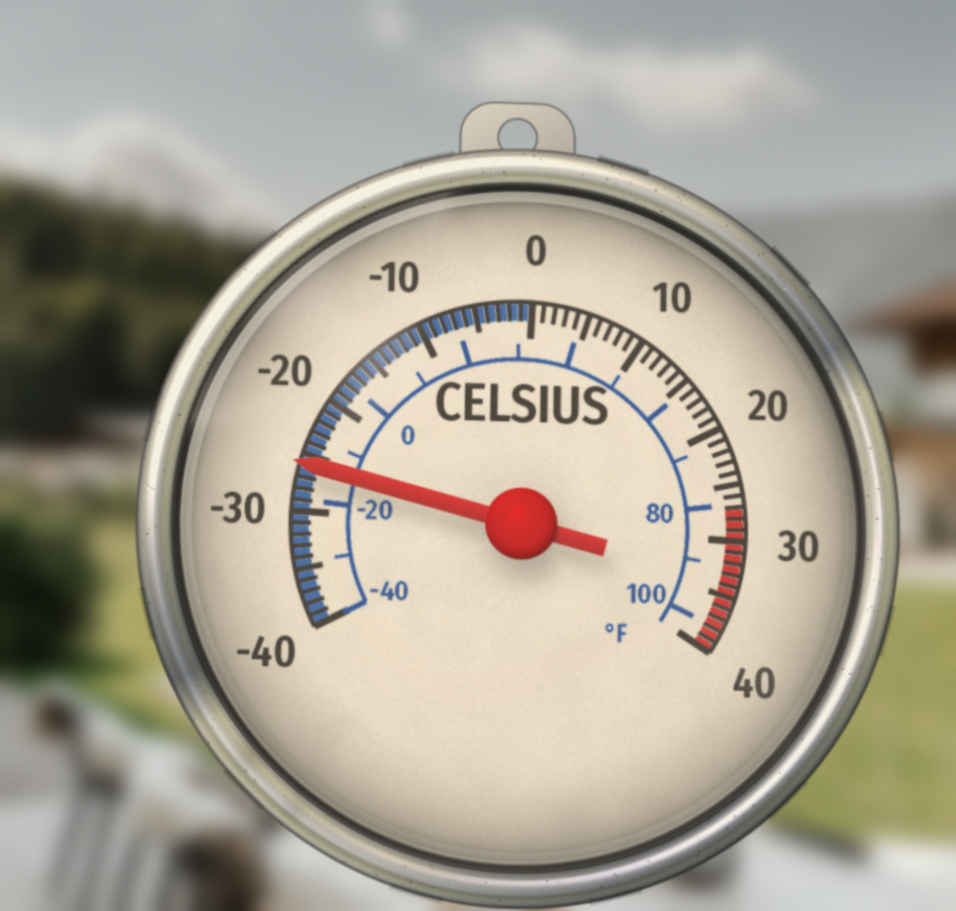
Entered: -26 °C
